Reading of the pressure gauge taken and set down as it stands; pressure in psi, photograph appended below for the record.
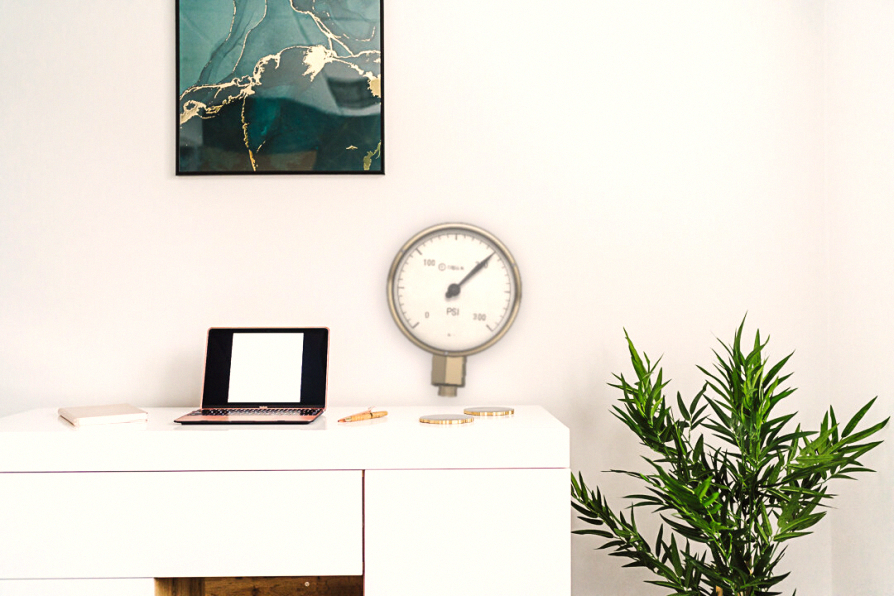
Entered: 200 psi
